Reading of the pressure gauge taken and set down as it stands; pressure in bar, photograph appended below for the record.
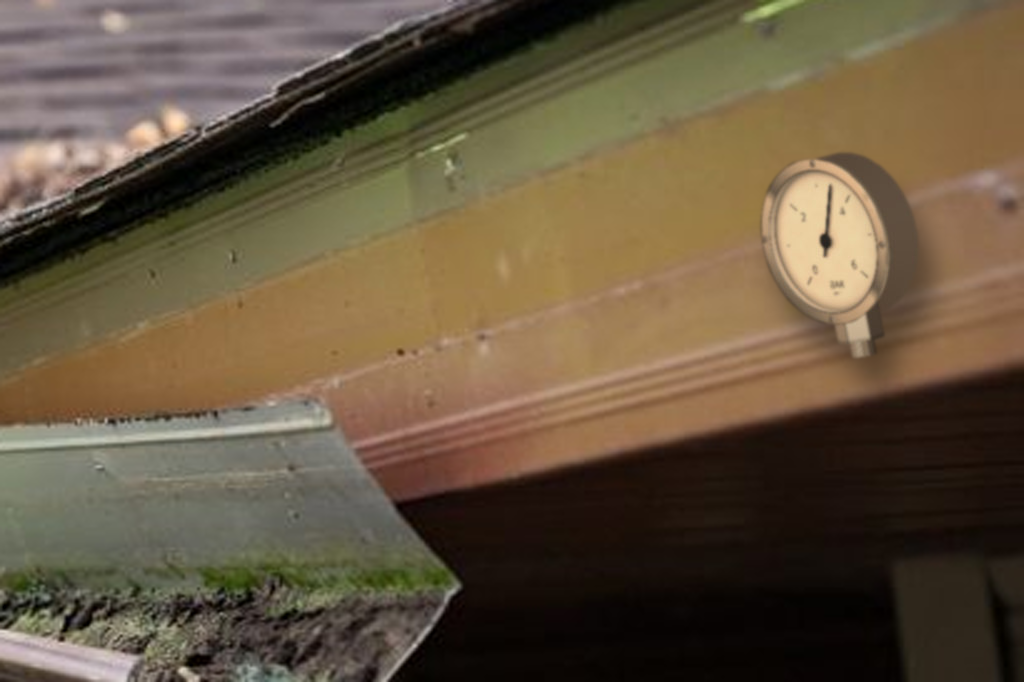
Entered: 3.5 bar
